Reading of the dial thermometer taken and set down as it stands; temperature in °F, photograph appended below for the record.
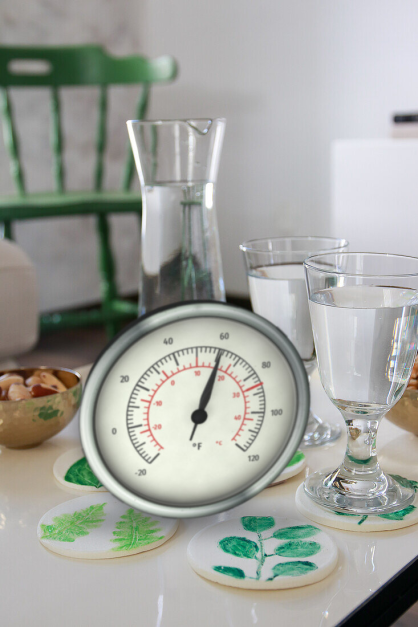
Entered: 60 °F
